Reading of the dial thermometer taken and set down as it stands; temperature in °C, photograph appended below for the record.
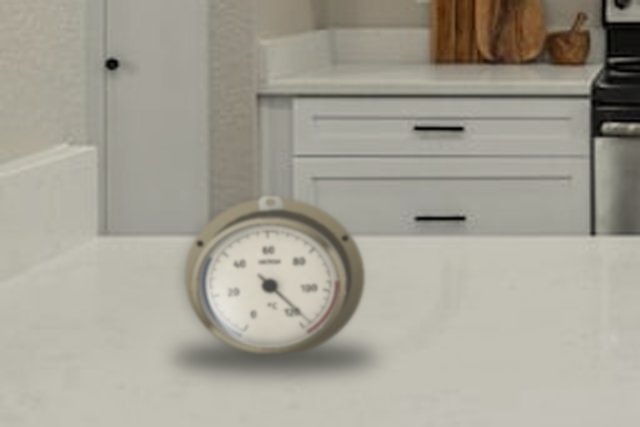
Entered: 116 °C
